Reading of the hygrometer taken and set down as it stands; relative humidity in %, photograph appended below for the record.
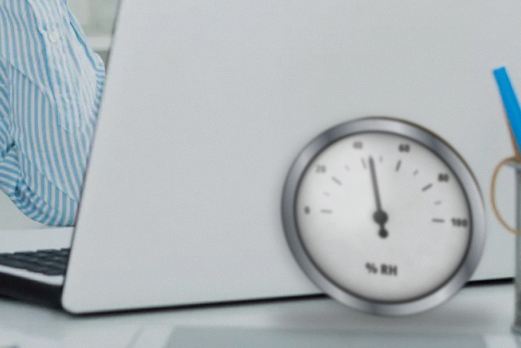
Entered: 45 %
